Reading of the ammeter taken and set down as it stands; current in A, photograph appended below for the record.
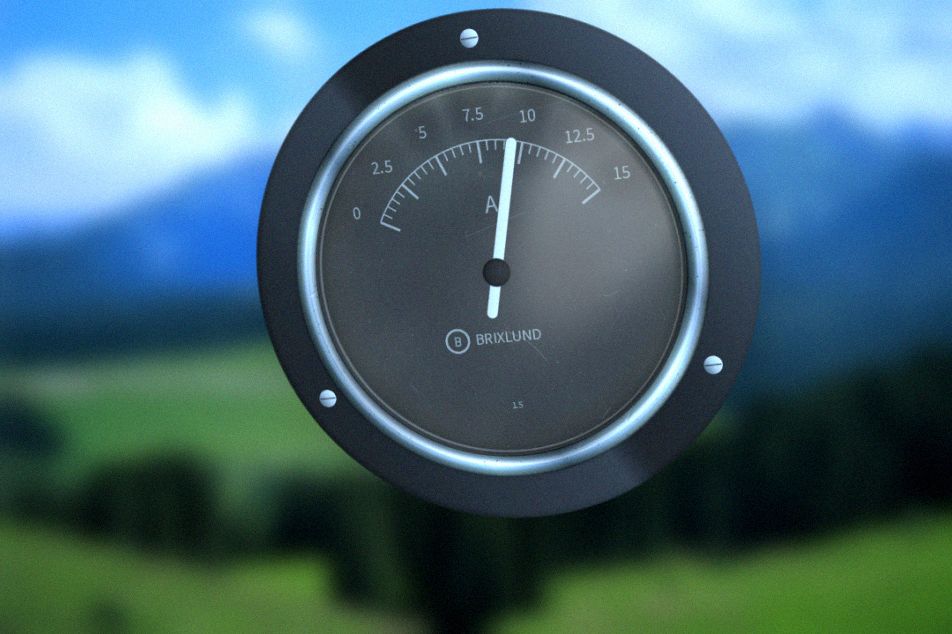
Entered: 9.5 A
